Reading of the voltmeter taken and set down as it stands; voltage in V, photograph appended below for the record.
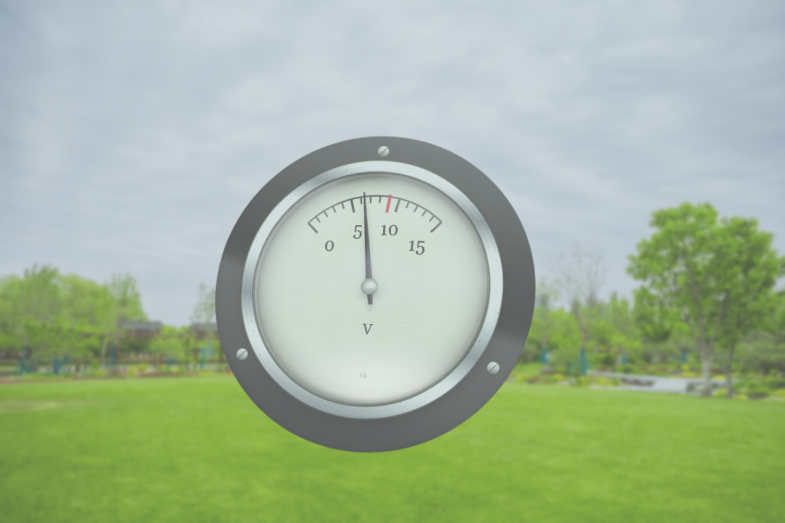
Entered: 6.5 V
